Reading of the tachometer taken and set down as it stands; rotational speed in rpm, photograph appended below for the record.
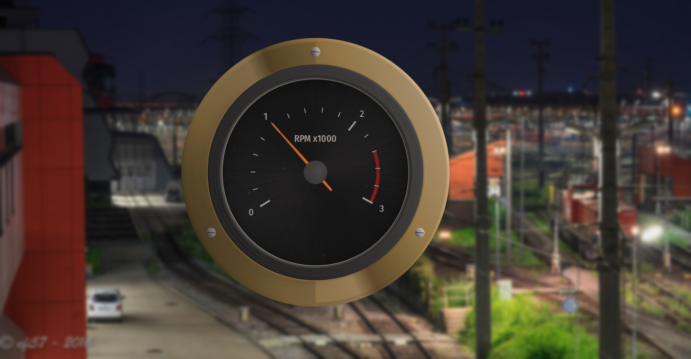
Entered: 1000 rpm
